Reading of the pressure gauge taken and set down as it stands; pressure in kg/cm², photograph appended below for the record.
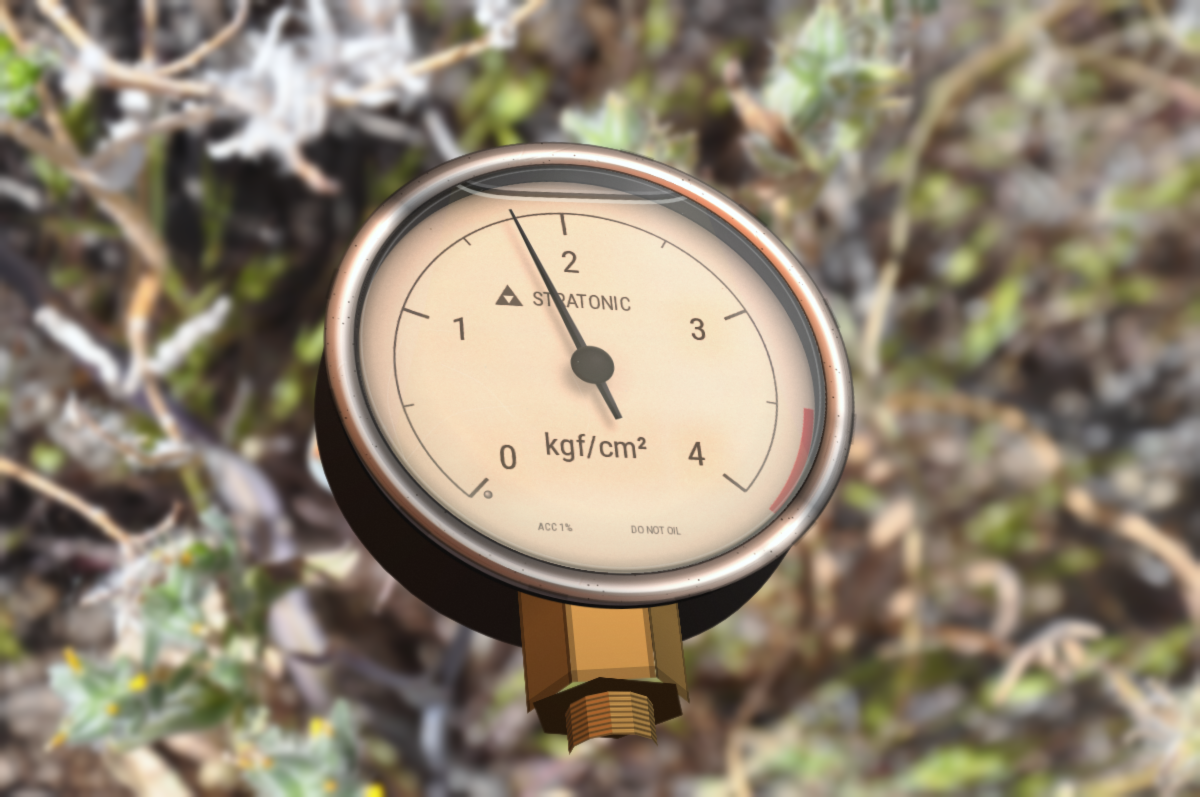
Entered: 1.75 kg/cm²
